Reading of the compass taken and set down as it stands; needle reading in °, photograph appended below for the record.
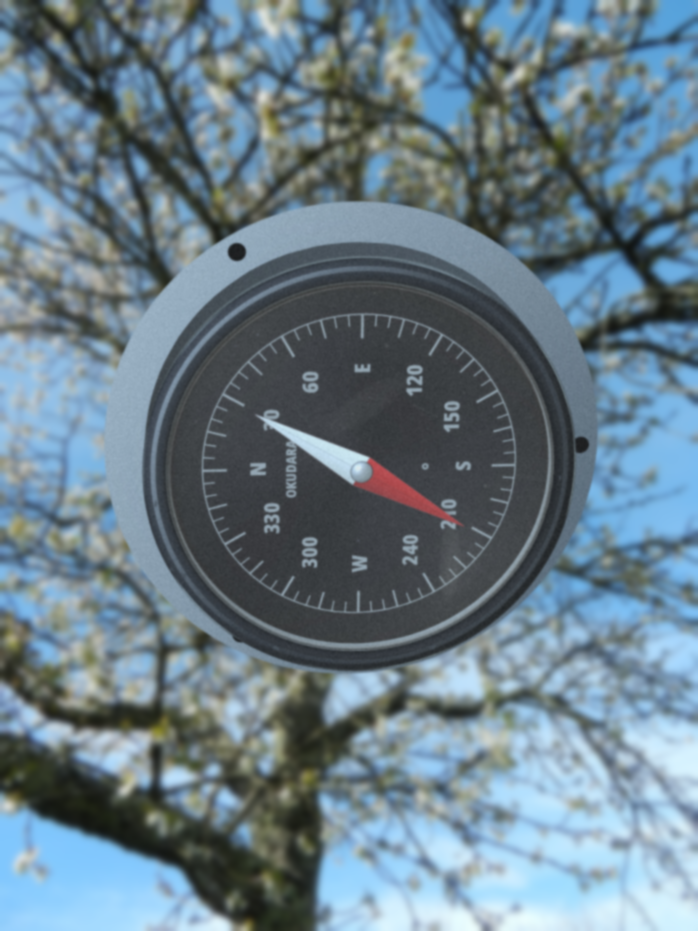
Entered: 210 °
